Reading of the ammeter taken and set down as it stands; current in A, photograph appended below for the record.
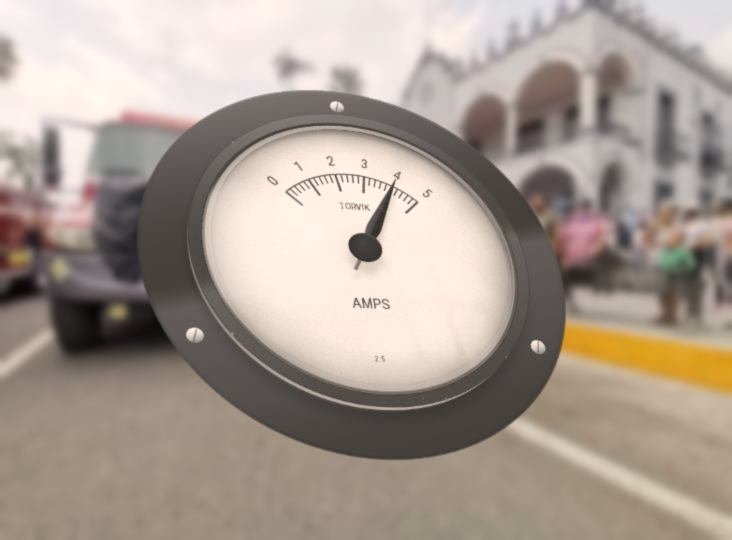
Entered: 4 A
